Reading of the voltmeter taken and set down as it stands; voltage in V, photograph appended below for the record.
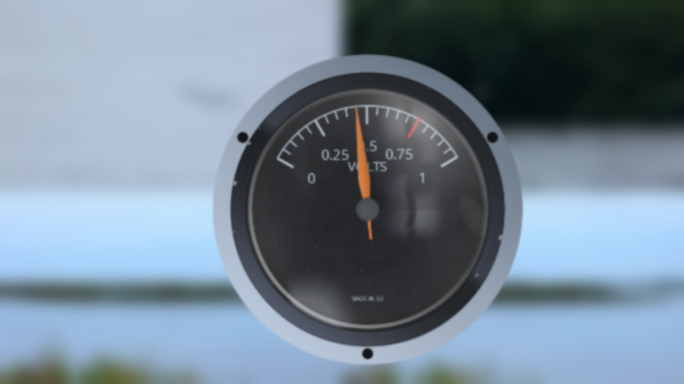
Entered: 0.45 V
